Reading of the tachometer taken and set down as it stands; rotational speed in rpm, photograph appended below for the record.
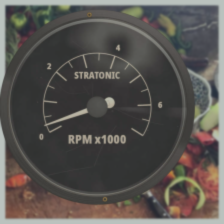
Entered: 250 rpm
